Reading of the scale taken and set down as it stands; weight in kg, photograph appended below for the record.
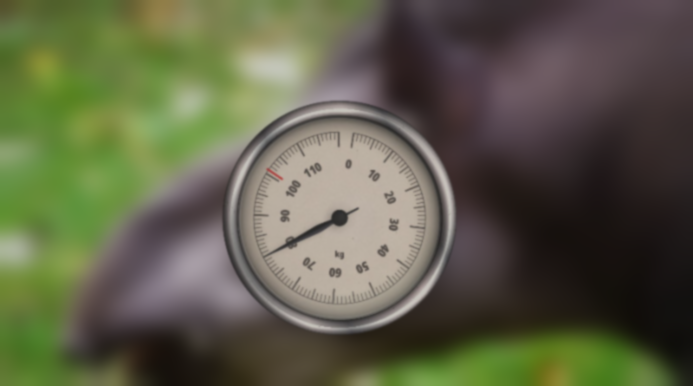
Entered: 80 kg
